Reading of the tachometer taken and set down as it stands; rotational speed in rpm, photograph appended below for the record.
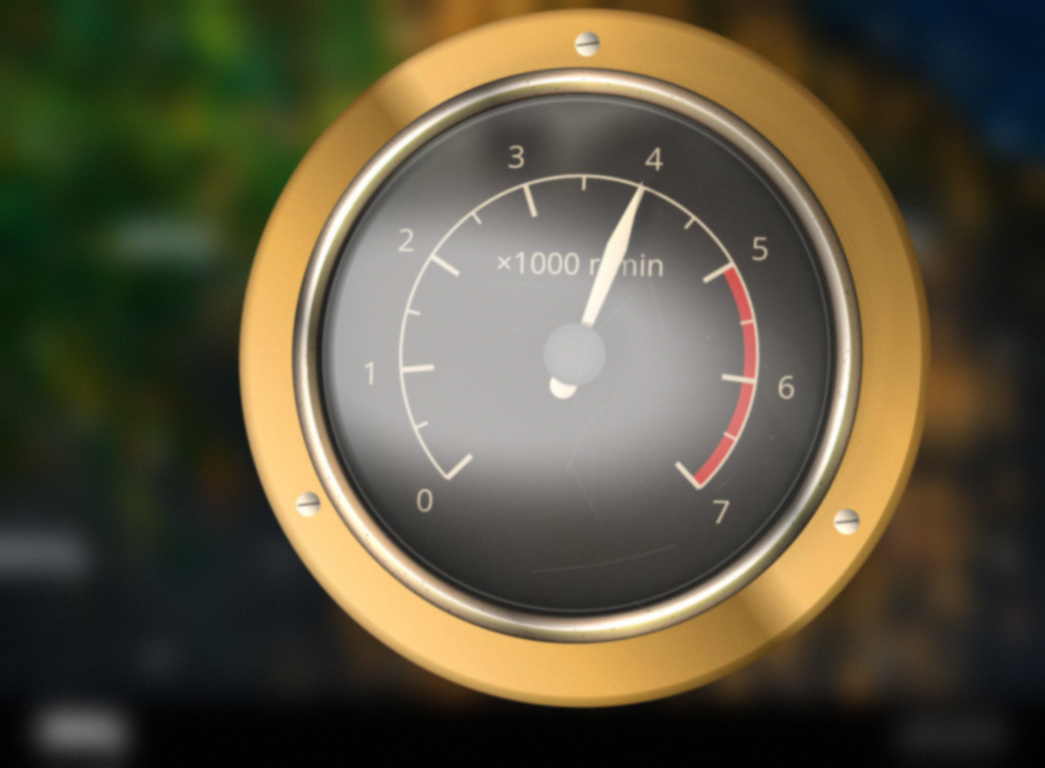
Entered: 4000 rpm
